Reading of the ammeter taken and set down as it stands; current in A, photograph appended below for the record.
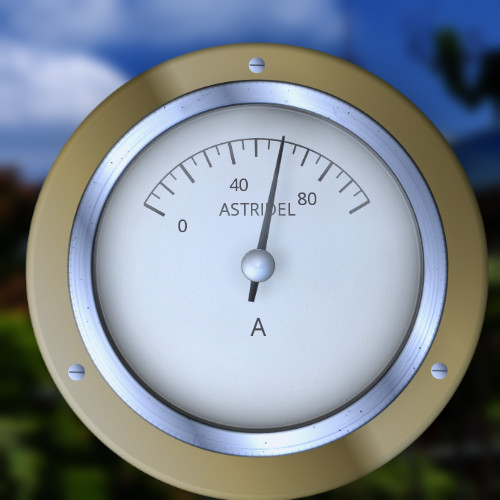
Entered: 60 A
